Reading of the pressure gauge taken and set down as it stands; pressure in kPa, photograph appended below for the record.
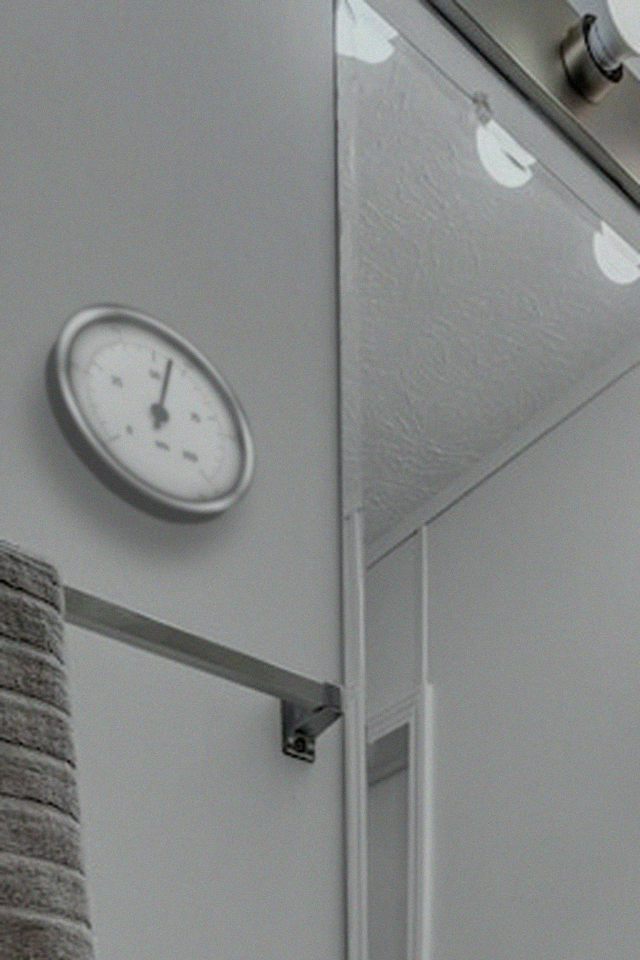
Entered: 55 kPa
